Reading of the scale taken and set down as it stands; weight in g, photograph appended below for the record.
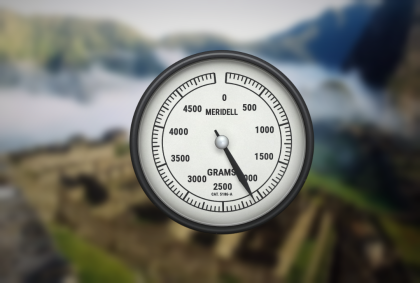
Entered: 2100 g
